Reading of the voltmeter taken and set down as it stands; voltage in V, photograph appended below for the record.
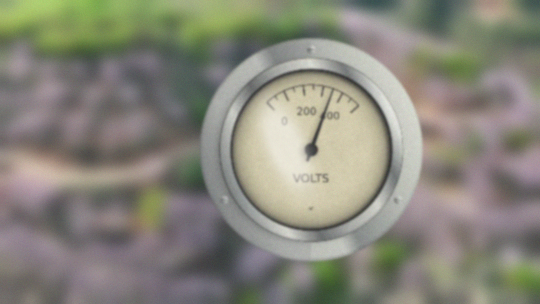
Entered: 350 V
